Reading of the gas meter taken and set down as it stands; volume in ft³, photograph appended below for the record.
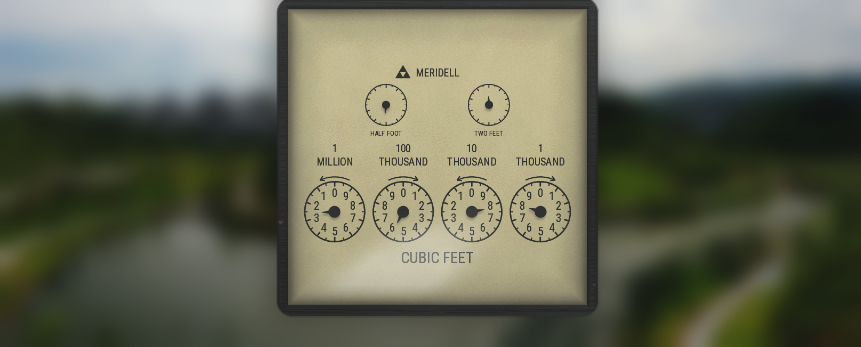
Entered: 257800 ft³
